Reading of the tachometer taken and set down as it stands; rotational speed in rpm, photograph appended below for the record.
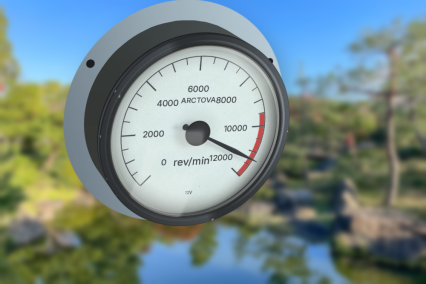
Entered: 11250 rpm
